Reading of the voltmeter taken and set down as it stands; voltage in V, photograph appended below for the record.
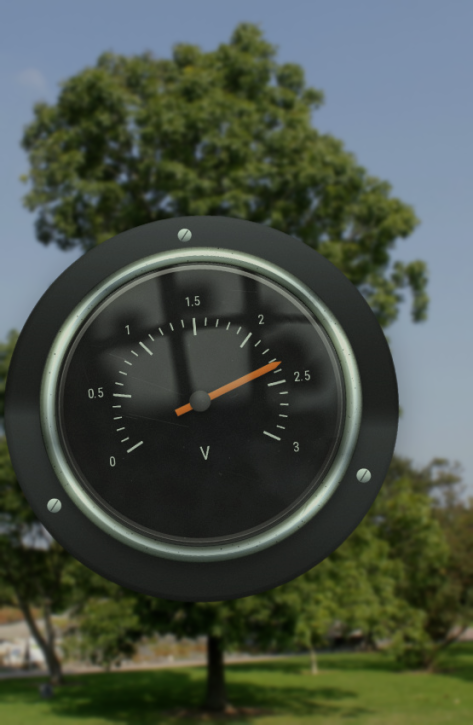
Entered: 2.35 V
